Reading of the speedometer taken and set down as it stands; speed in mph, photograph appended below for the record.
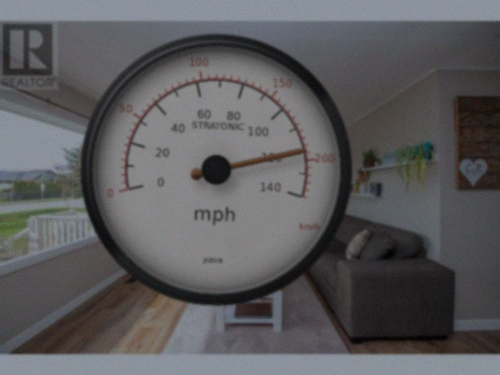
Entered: 120 mph
